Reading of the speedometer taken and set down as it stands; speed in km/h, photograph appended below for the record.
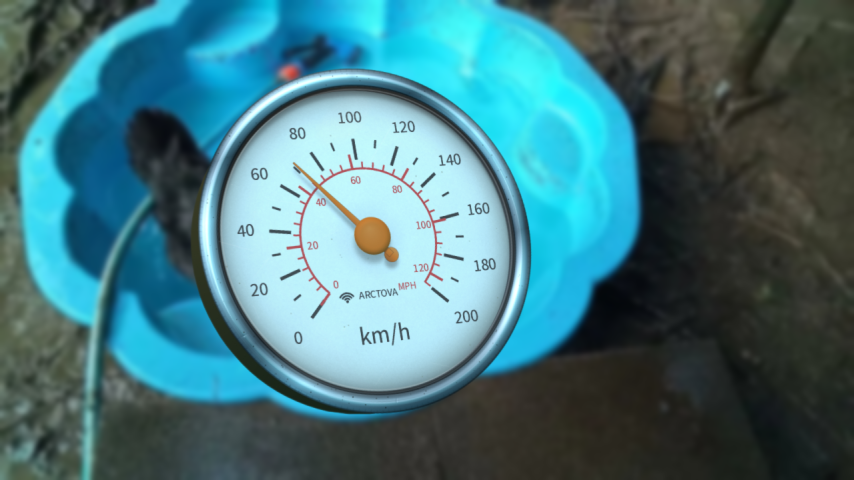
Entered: 70 km/h
